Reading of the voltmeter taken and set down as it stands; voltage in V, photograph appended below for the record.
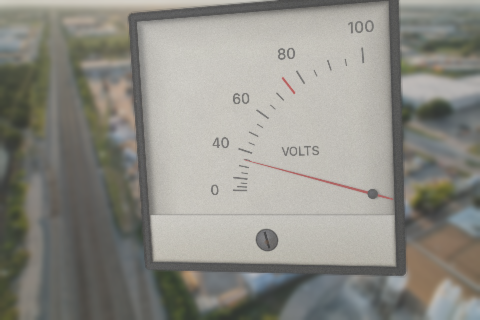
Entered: 35 V
